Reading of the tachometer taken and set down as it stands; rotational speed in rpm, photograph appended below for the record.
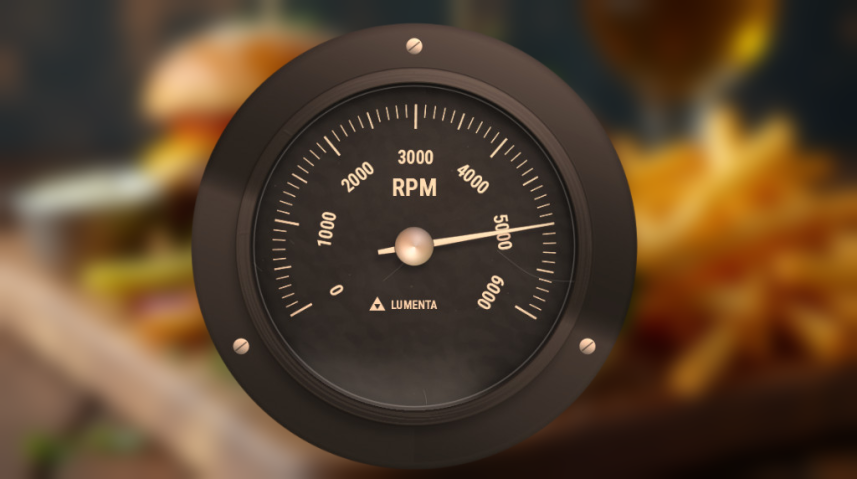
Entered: 5000 rpm
